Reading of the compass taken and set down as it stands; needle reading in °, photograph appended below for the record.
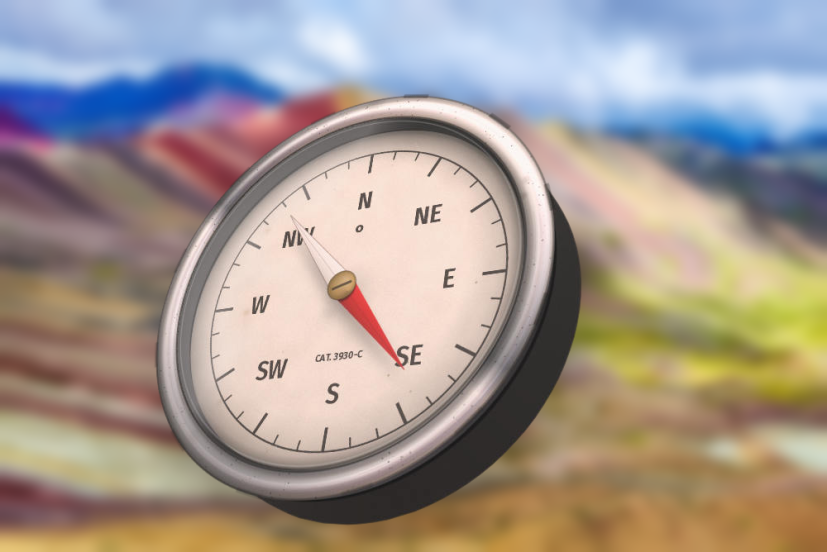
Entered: 140 °
